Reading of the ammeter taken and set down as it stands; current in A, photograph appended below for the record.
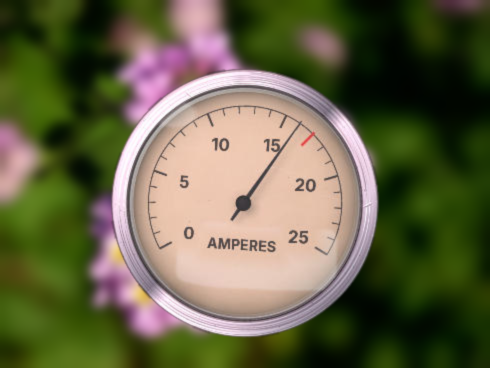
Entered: 16 A
